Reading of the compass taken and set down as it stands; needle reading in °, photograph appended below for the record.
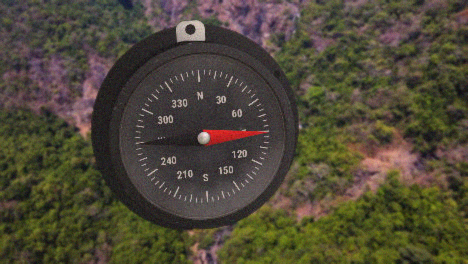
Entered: 90 °
